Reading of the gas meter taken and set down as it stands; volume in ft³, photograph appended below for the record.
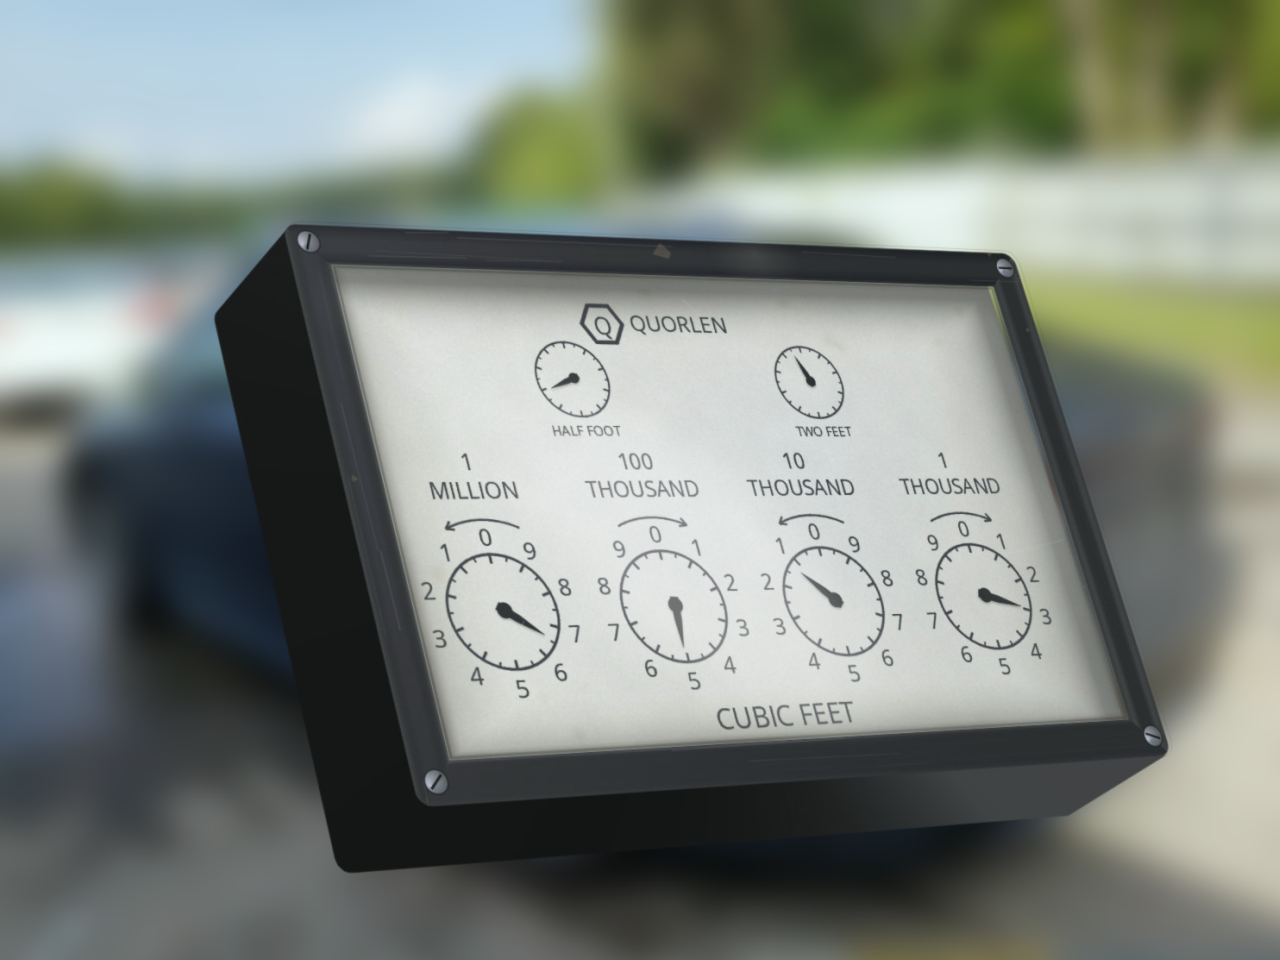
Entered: 651300 ft³
